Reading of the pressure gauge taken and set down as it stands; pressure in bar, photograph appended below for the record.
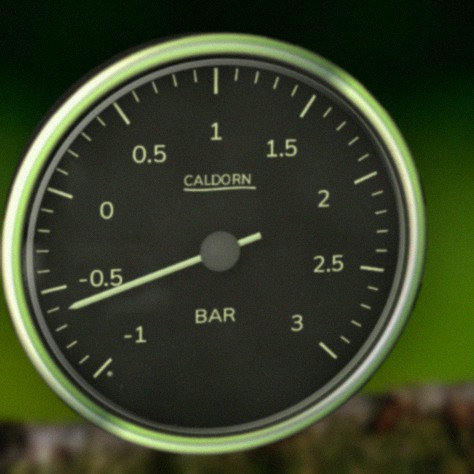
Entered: -0.6 bar
